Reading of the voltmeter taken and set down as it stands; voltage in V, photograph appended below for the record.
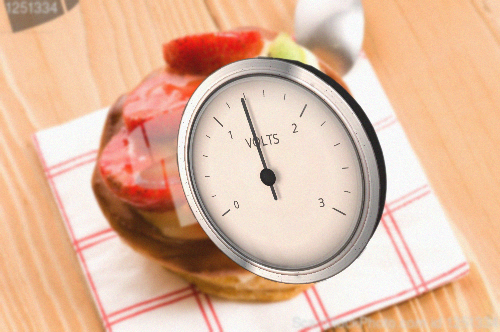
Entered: 1.4 V
